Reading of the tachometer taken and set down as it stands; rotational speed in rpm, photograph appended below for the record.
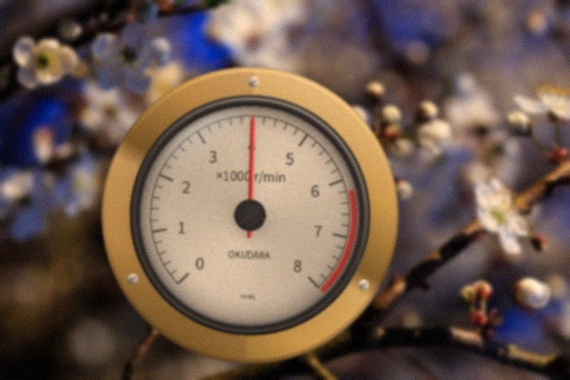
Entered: 4000 rpm
